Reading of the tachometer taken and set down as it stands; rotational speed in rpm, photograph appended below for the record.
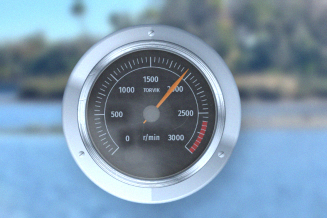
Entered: 1950 rpm
